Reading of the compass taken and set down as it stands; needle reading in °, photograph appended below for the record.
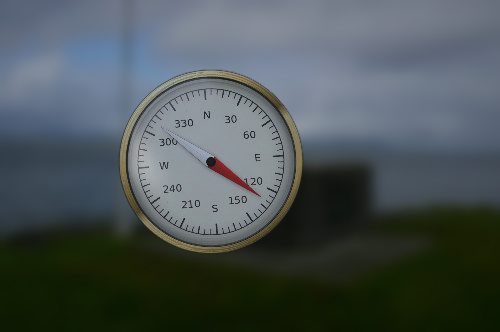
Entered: 130 °
